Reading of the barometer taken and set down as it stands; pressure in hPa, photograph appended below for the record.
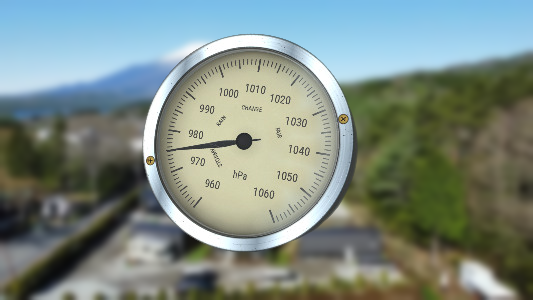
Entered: 975 hPa
